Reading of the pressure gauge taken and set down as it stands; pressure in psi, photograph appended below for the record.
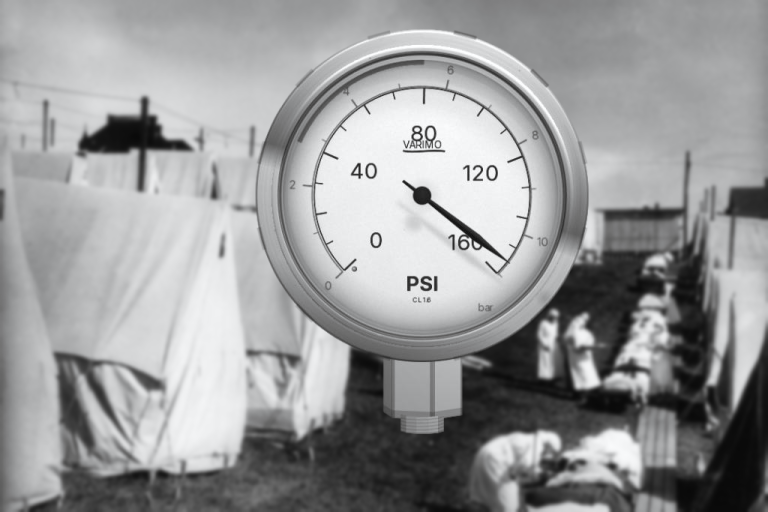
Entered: 155 psi
